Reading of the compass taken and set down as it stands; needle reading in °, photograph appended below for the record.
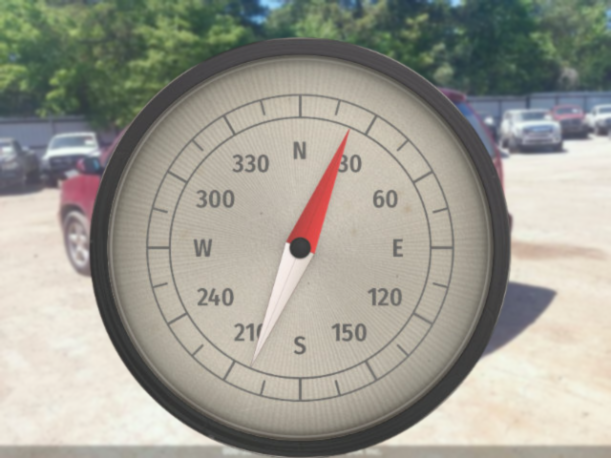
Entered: 22.5 °
